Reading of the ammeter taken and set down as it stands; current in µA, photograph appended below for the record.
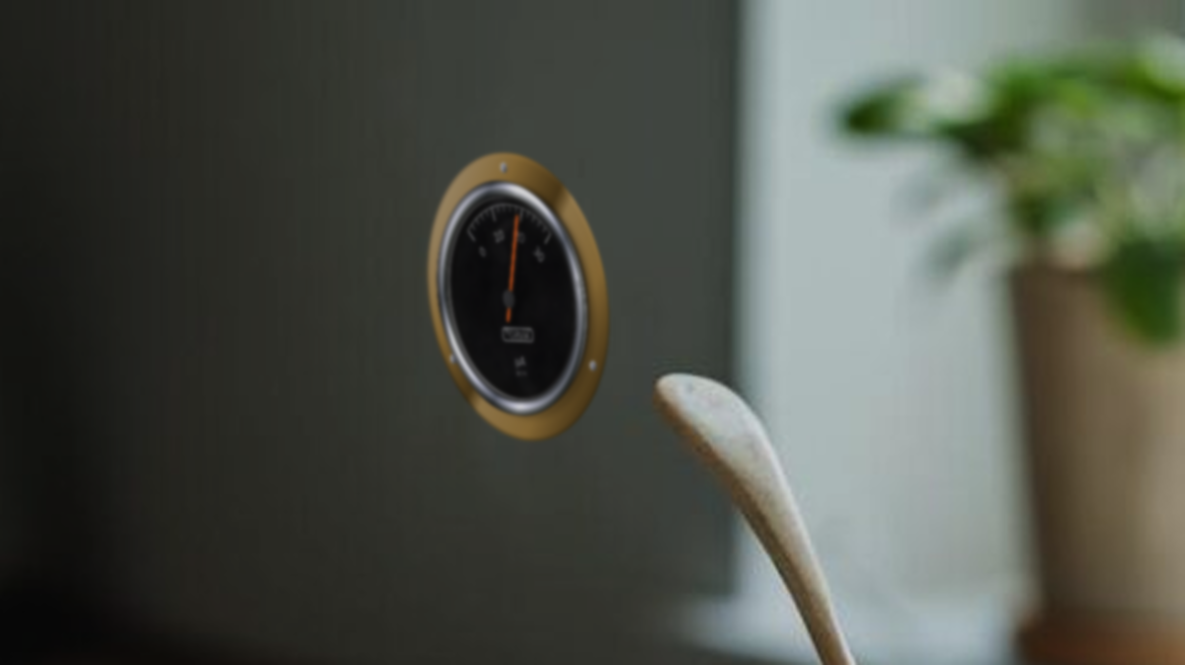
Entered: 20 µA
